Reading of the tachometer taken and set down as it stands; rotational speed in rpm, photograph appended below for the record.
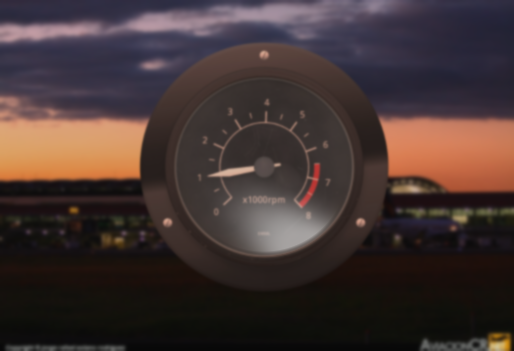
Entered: 1000 rpm
